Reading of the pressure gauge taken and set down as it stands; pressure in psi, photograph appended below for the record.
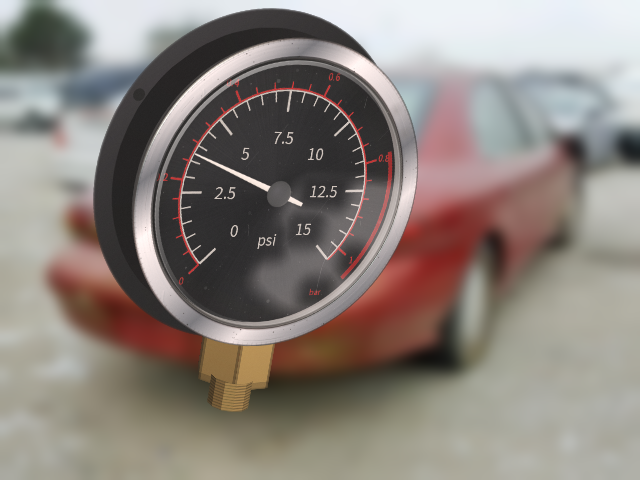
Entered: 3.75 psi
